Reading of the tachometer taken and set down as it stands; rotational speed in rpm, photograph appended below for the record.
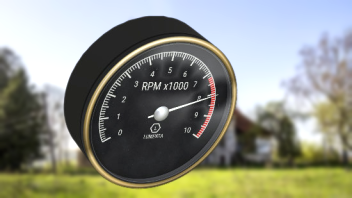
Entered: 8000 rpm
